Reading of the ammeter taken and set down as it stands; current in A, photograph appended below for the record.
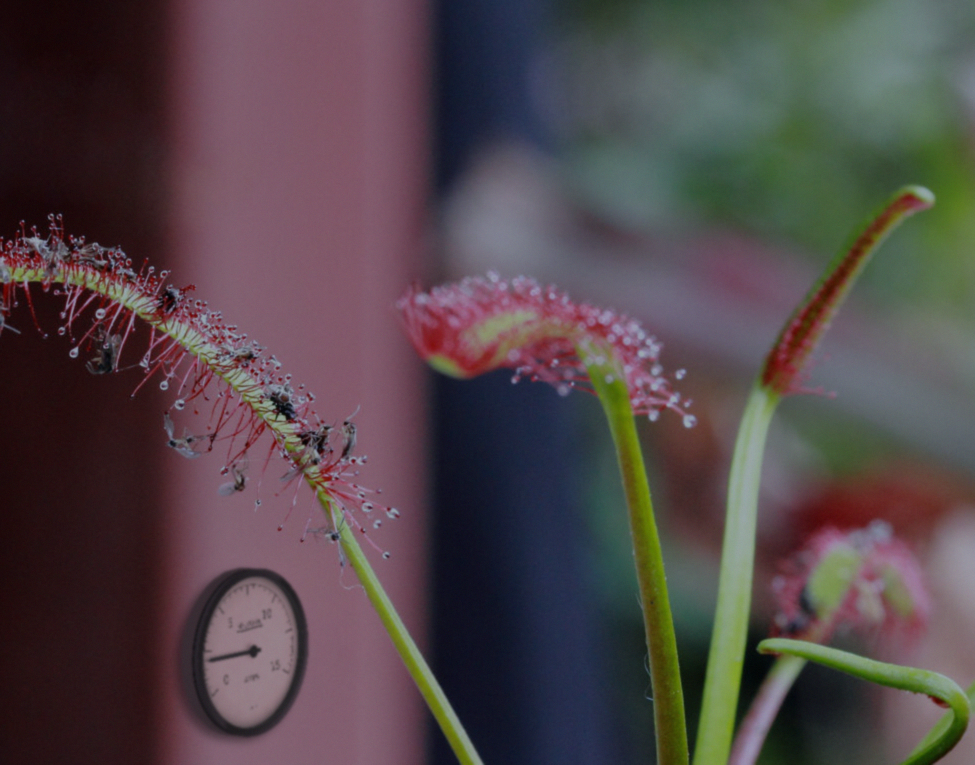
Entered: 2 A
